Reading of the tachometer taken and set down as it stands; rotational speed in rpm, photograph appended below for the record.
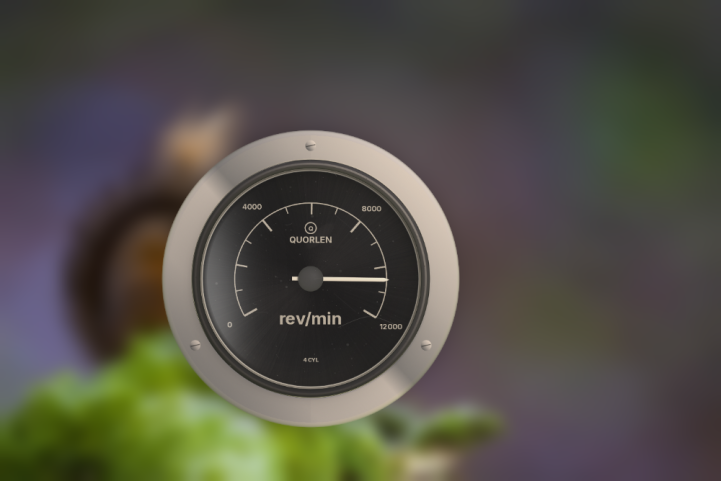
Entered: 10500 rpm
